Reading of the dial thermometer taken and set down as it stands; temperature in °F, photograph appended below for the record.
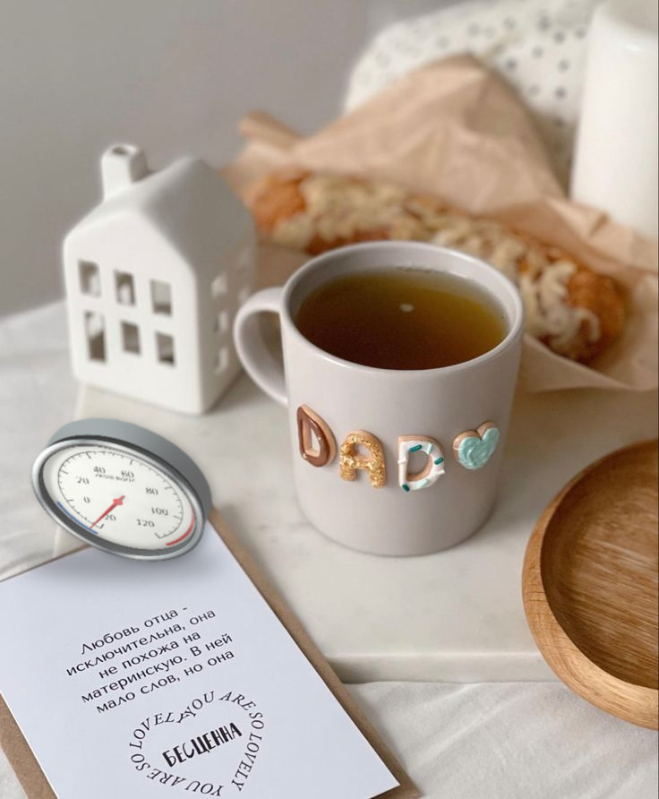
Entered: -16 °F
